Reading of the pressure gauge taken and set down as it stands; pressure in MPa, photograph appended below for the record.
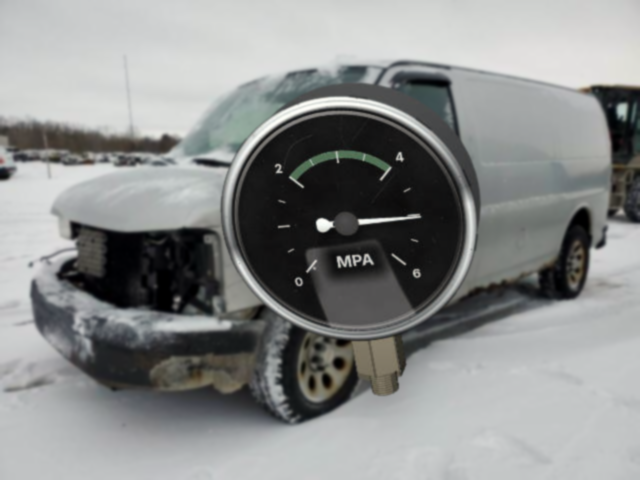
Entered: 5 MPa
